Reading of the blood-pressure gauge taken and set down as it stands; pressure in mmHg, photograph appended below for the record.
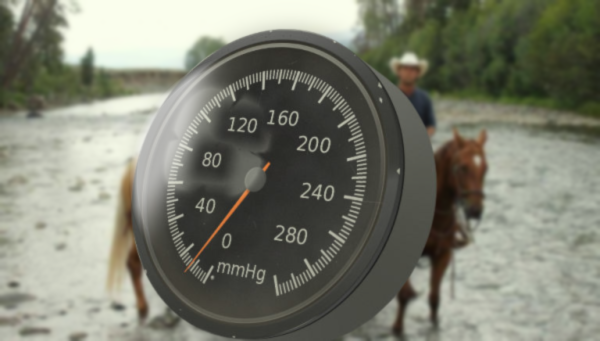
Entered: 10 mmHg
